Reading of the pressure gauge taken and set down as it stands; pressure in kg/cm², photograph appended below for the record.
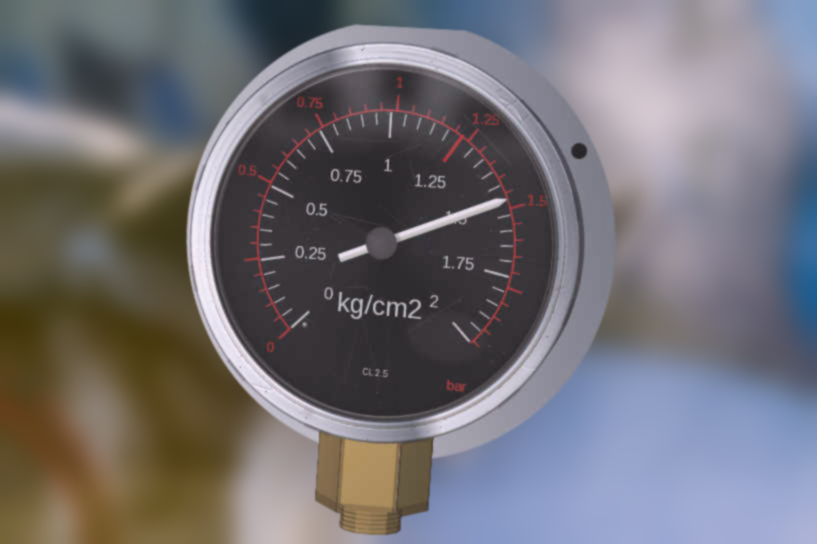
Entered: 1.5 kg/cm²
